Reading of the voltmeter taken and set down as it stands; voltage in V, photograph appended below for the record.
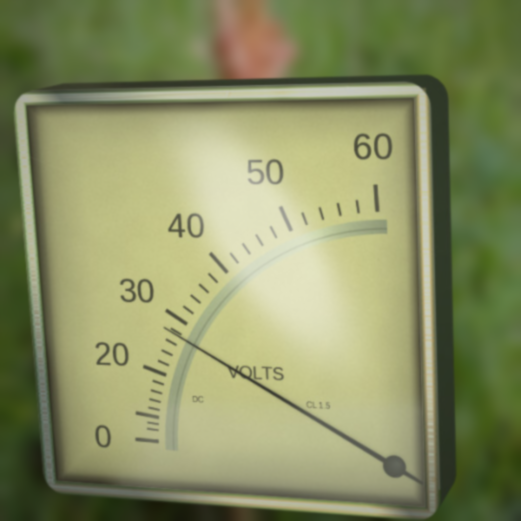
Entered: 28 V
